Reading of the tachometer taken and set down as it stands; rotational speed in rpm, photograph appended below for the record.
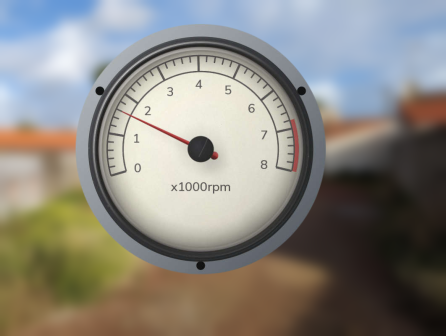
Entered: 1600 rpm
